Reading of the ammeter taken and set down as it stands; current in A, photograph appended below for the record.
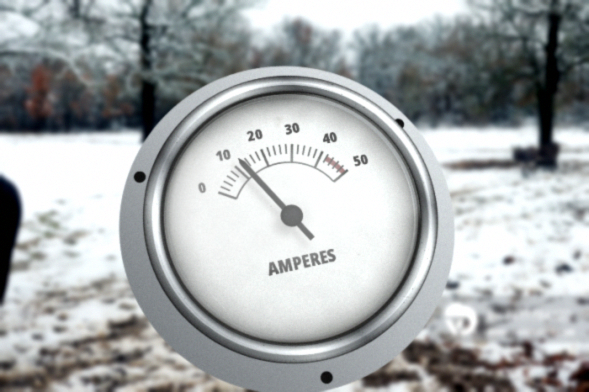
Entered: 12 A
